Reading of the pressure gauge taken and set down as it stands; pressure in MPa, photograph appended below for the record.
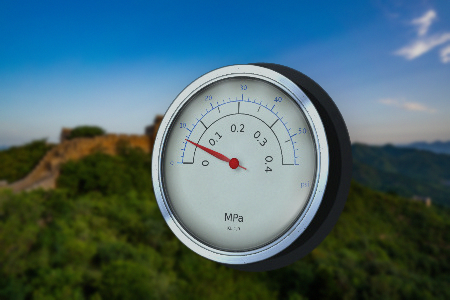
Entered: 0.05 MPa
